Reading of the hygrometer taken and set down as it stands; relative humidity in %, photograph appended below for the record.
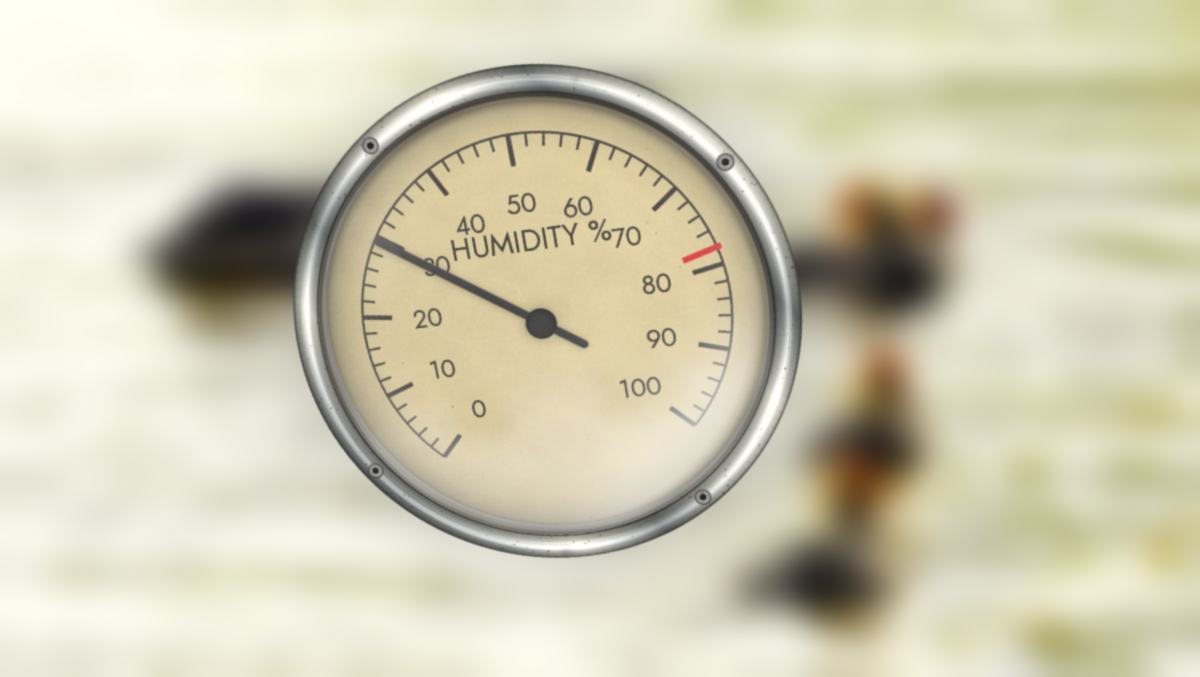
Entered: 30 %
